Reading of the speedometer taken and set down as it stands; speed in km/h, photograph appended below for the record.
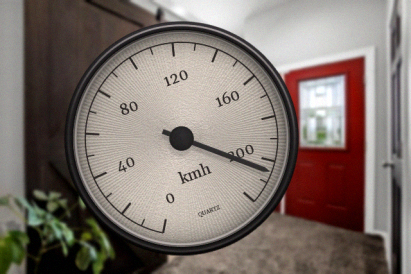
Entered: 205 km/h
